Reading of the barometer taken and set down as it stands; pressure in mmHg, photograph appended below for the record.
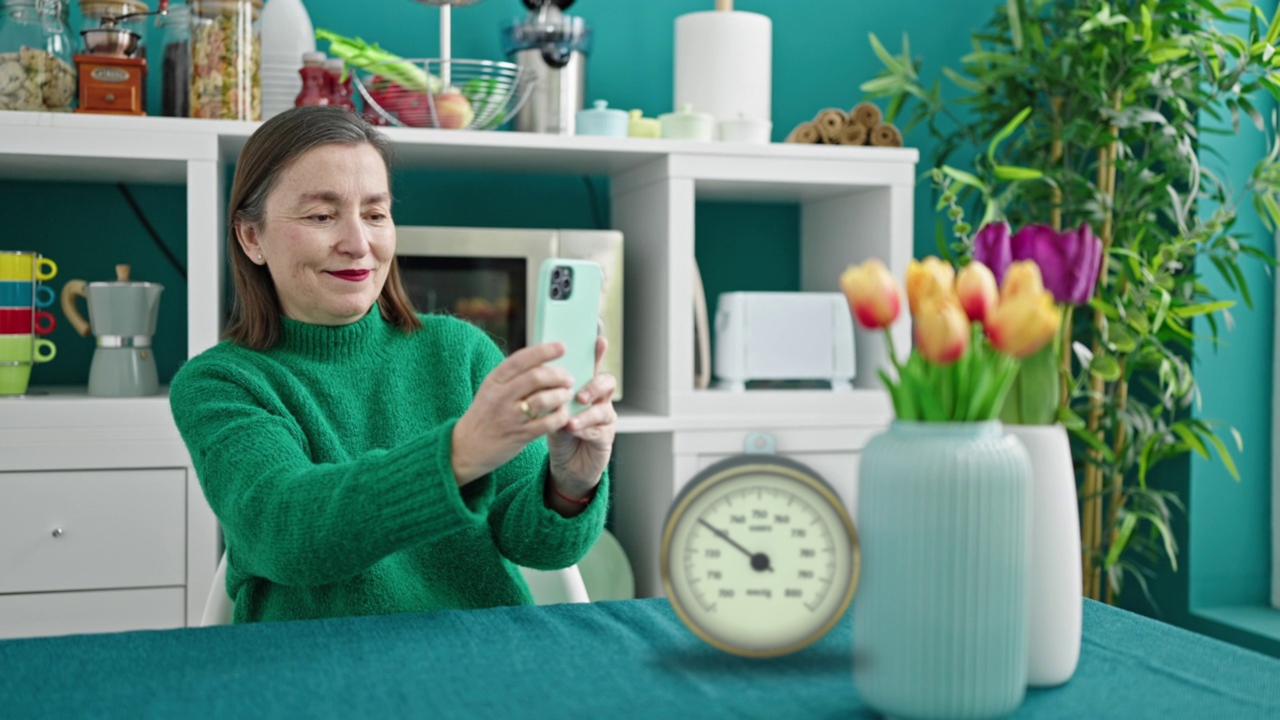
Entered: 730 mmHg
